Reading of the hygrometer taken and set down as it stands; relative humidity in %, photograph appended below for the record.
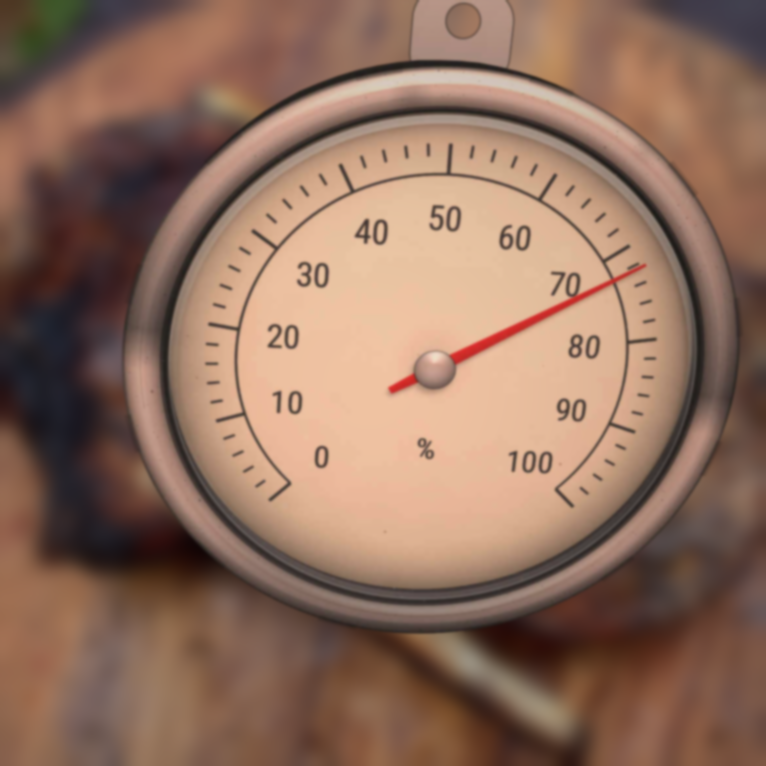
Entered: 72 %
